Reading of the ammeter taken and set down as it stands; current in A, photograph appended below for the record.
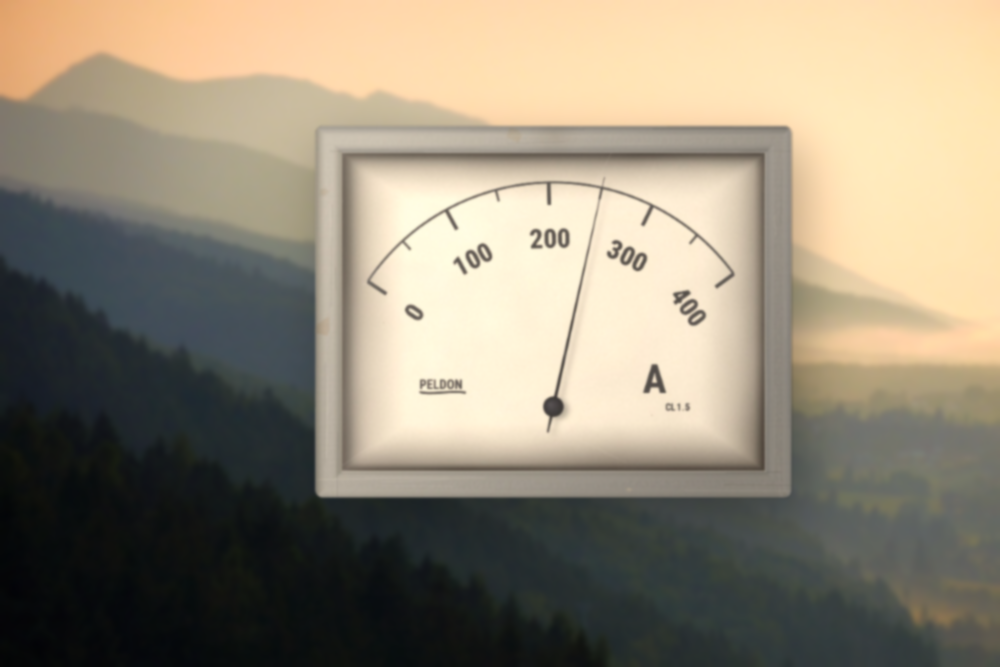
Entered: 250 A
